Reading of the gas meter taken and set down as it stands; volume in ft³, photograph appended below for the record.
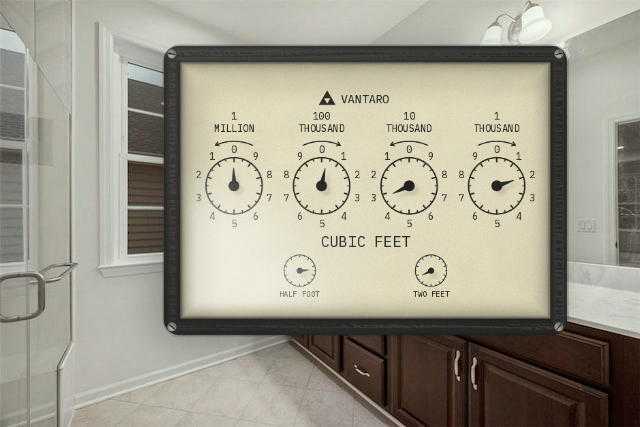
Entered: 3200 ft³
